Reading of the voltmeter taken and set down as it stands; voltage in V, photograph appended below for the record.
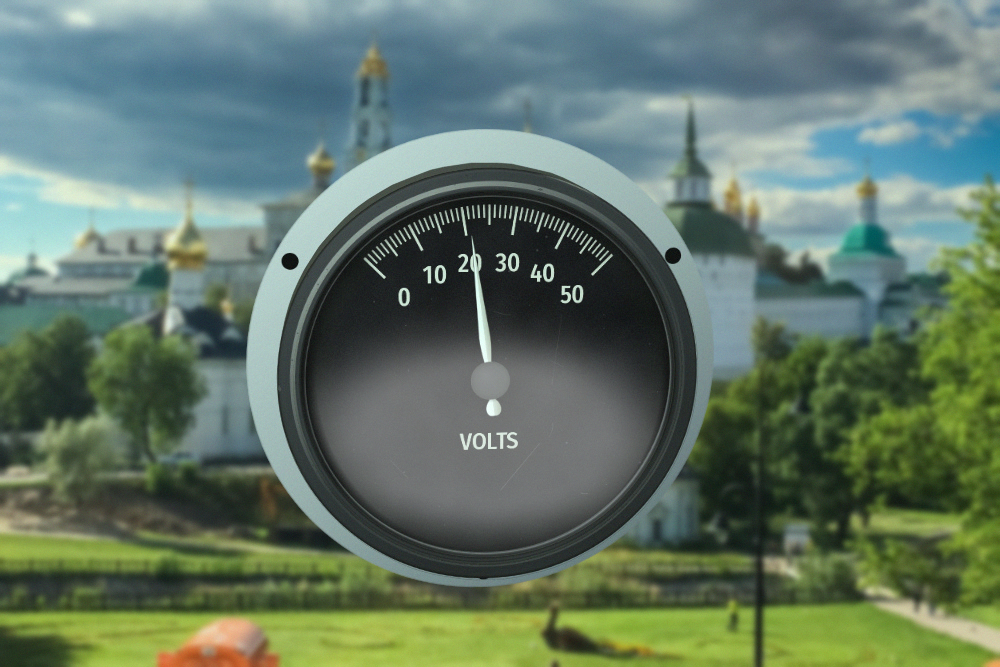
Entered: 21 V
